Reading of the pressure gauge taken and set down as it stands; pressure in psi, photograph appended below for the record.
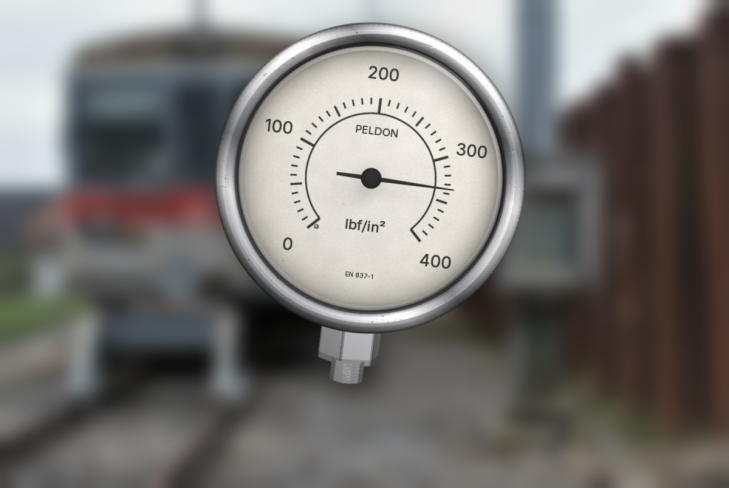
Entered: 335 psi
